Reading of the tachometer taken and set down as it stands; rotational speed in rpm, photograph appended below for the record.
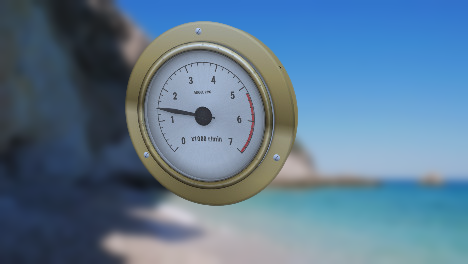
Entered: 1400 rpm
